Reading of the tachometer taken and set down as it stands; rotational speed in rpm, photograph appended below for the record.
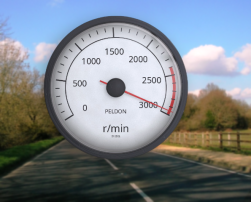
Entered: 2950 rpm
